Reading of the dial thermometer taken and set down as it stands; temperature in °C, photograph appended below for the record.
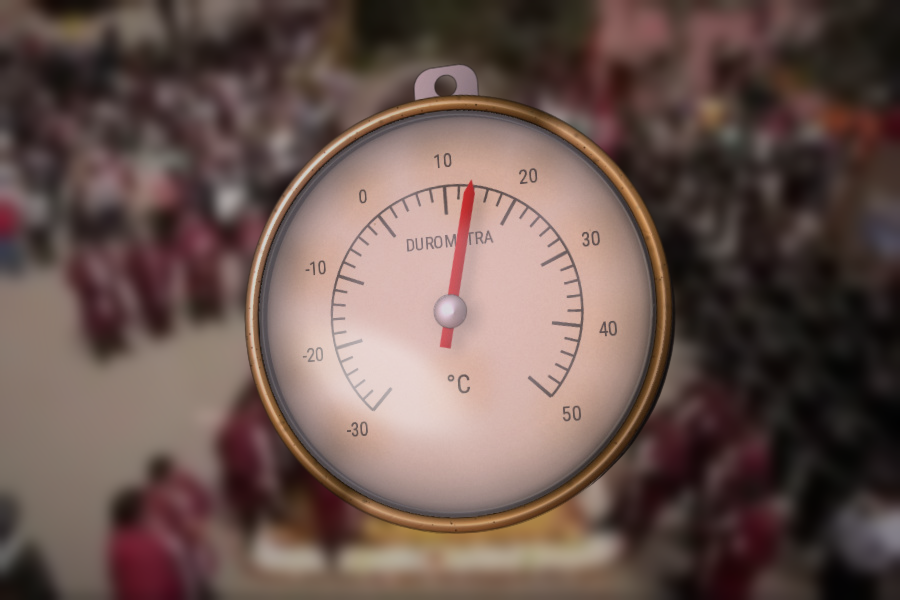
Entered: 14 °C
